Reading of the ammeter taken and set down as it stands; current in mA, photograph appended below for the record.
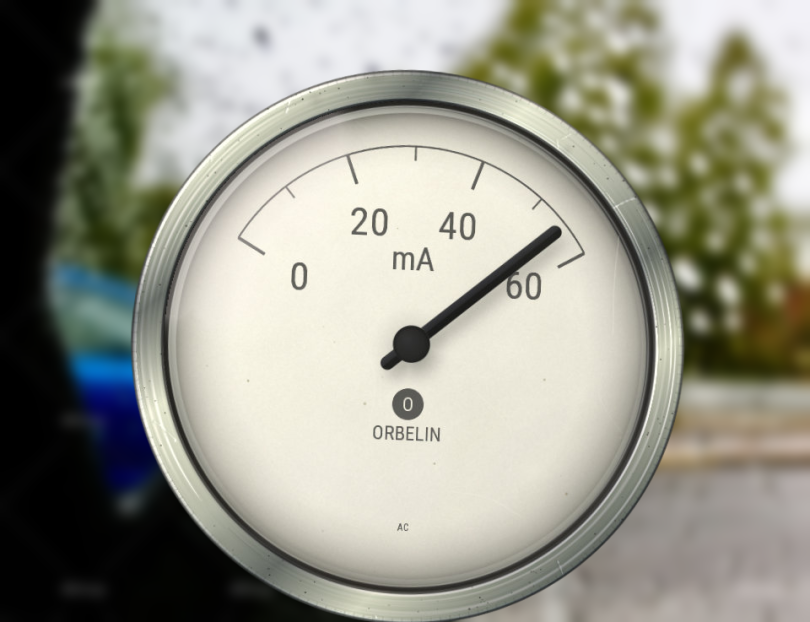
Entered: 55 mA
